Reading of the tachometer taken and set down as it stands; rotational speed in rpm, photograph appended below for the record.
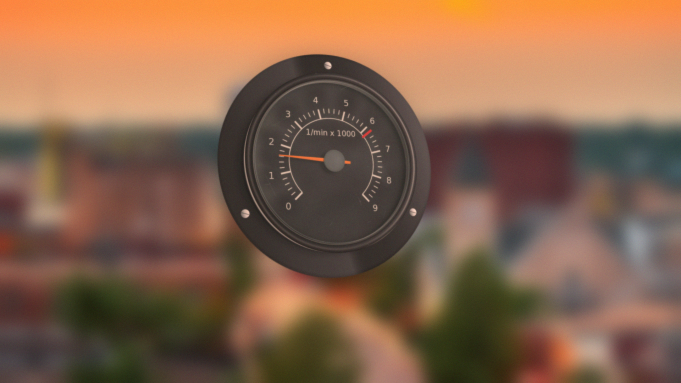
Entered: 1600 rpm
